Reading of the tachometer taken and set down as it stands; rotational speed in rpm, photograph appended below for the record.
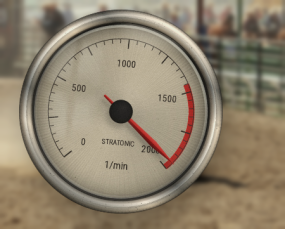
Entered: 1950 rpm
